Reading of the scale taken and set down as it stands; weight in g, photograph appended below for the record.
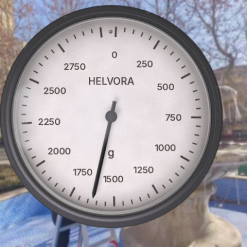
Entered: 1625 g
